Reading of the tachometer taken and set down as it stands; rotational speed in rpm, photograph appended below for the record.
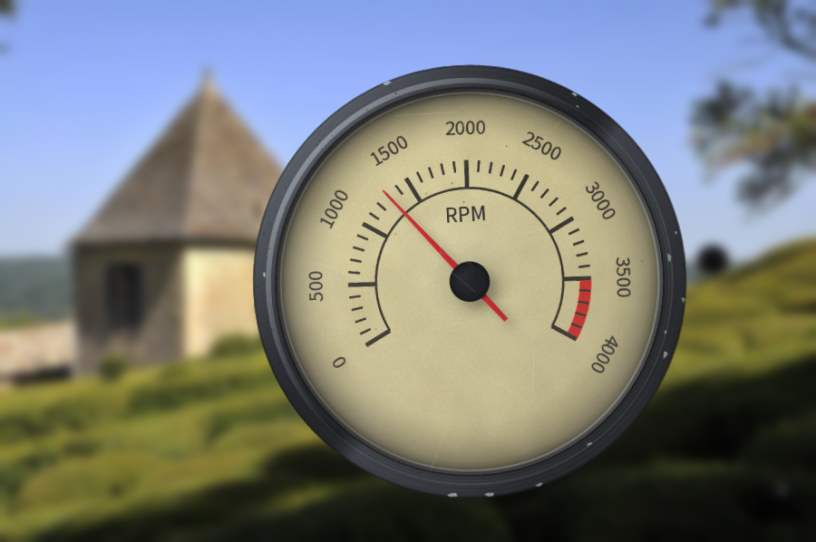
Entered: 1300 rpm
